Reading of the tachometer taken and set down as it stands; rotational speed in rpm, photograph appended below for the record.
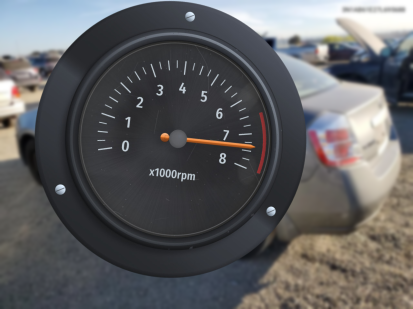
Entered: 7375 rpm
